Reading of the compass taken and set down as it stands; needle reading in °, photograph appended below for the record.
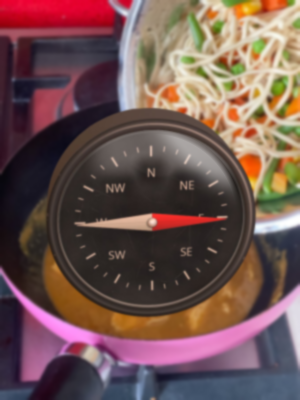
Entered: 90 °
